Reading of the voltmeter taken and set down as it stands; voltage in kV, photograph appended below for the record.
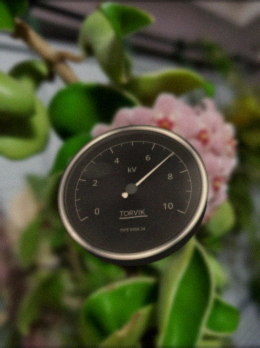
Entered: 7 kV
